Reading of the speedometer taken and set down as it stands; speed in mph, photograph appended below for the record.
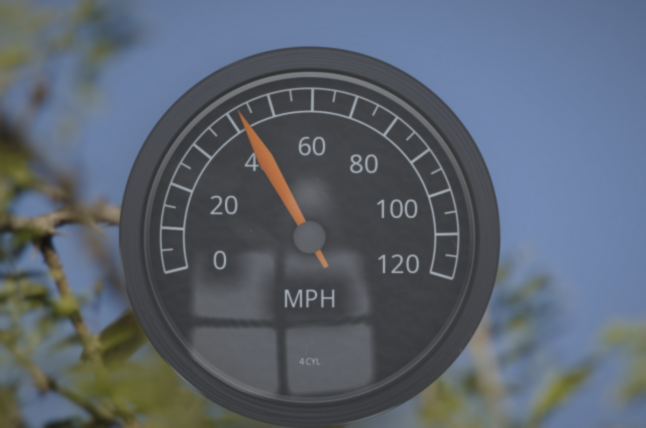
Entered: 42.5 mph
